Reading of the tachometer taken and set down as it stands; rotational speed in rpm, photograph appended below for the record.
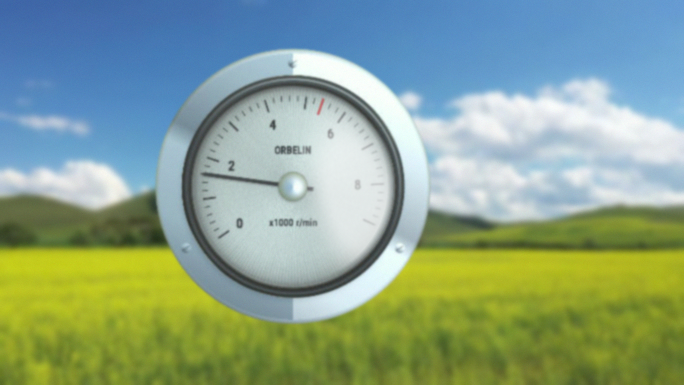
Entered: 1600 rpm
